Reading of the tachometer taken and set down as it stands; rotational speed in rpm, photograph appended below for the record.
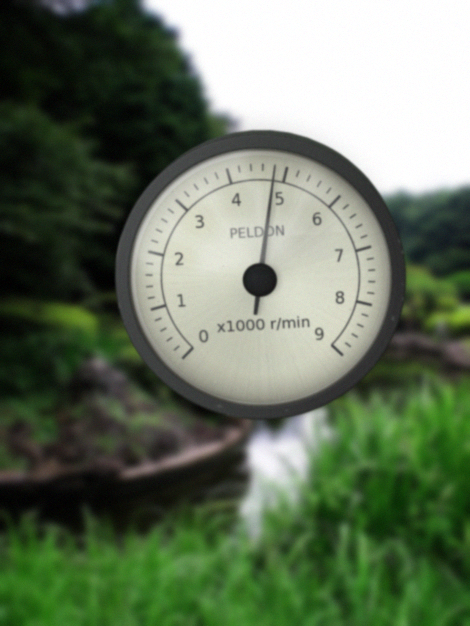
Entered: 4800 rpm
